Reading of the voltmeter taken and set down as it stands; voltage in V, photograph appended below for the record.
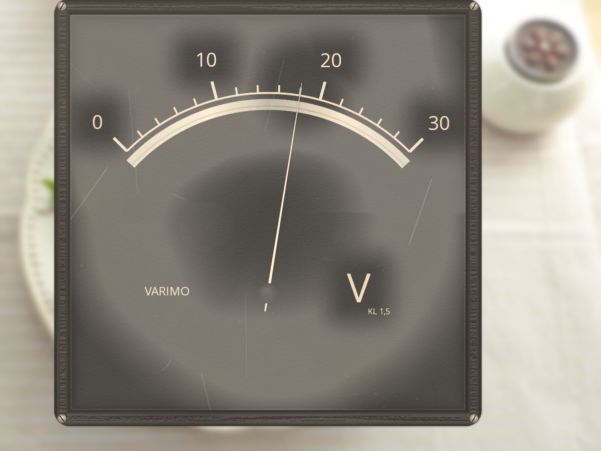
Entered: 18 V
